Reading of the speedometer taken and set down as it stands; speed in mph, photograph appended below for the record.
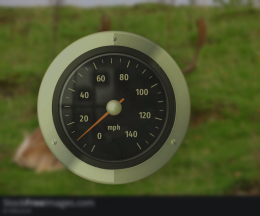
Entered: 10 mph
